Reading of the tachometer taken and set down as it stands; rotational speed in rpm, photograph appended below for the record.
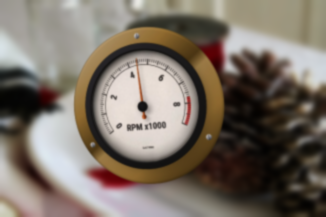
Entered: 4500 rpm
